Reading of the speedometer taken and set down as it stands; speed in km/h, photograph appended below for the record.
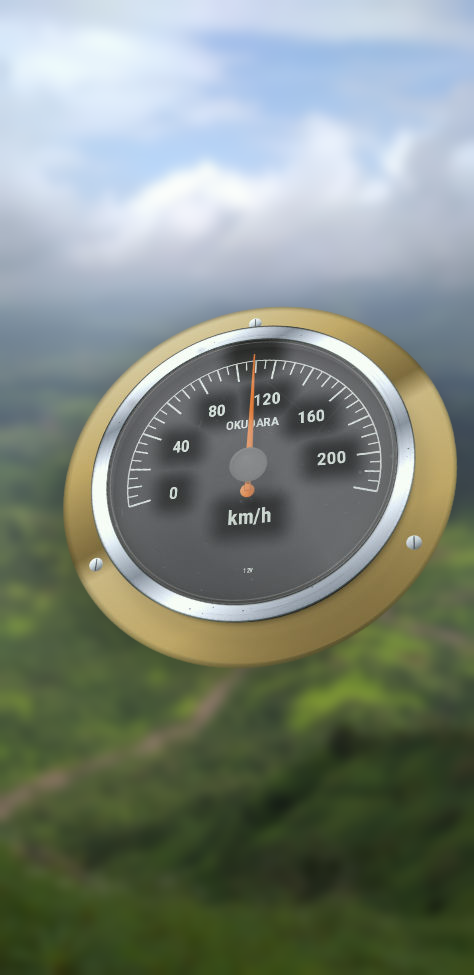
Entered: 110 km/h
